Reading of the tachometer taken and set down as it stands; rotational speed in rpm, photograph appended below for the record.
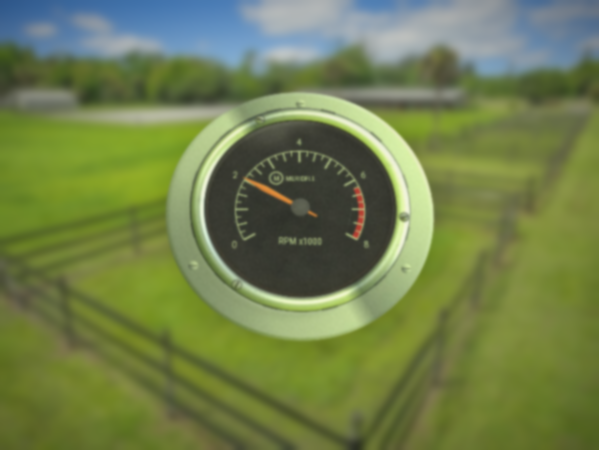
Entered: 2000 rpm
